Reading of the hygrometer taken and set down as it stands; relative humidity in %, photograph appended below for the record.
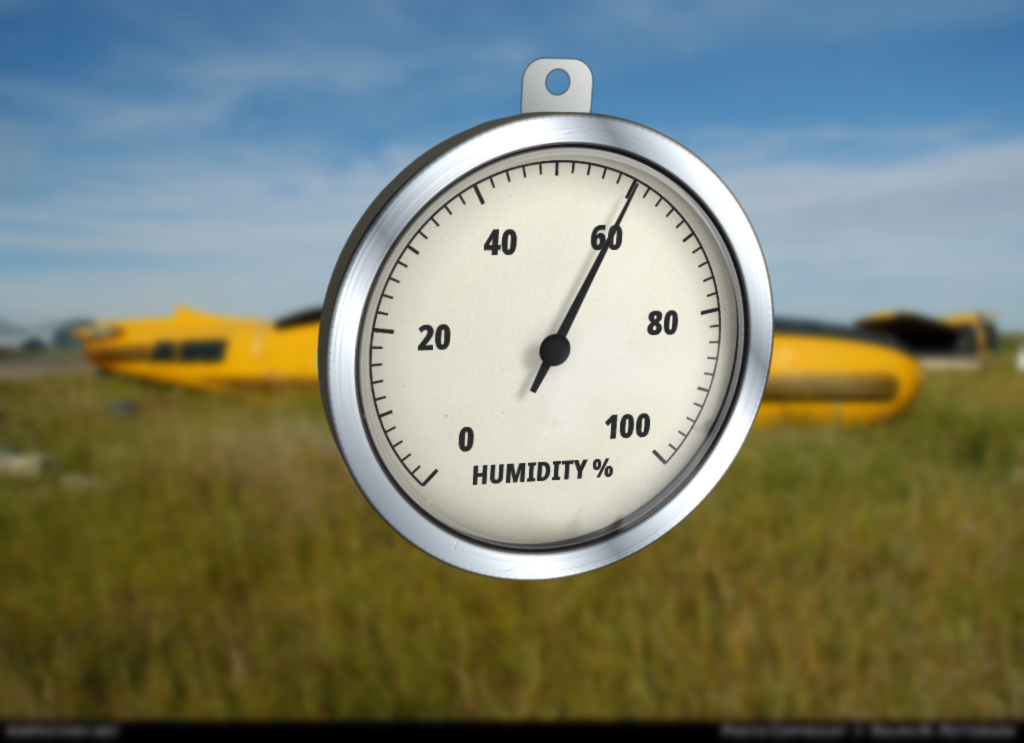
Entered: 60 %
